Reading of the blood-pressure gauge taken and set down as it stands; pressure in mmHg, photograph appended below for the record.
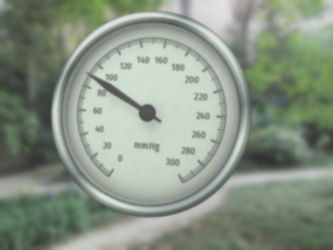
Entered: 90 mmHg
